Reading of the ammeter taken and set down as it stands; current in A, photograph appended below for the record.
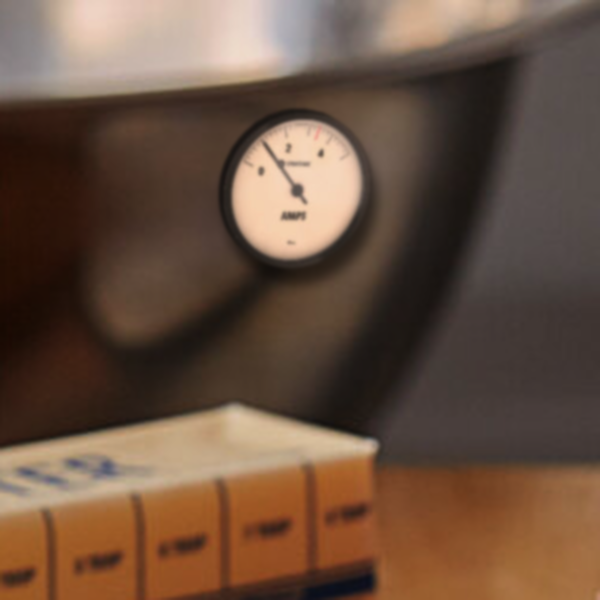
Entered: 1 A
